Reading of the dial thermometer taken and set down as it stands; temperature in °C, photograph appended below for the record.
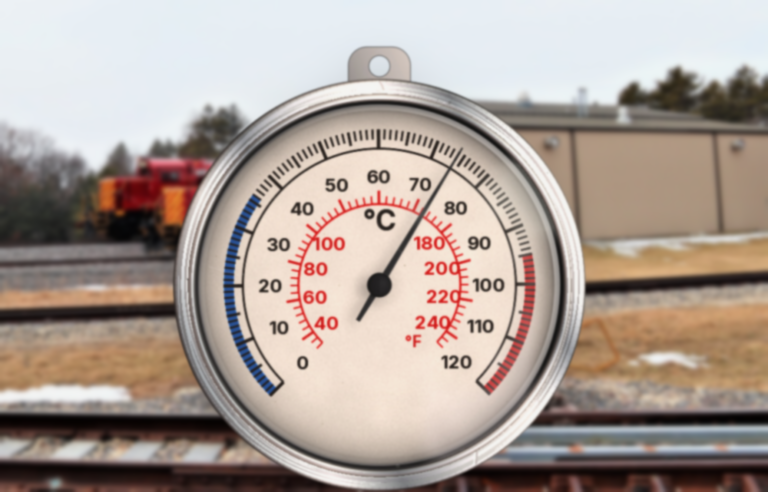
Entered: 74 °C
